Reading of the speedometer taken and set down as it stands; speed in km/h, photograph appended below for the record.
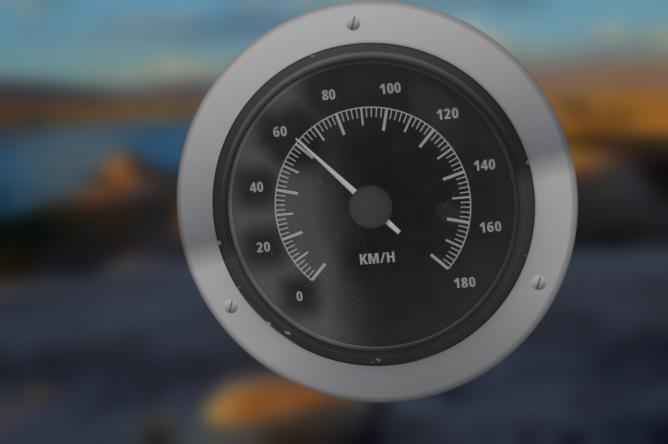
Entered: 62 km/h
